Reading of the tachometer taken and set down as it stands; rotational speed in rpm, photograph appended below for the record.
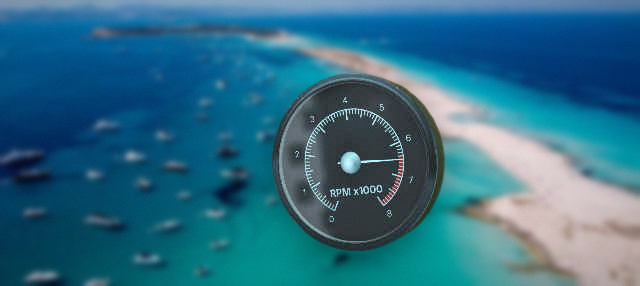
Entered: 6500 rpm
